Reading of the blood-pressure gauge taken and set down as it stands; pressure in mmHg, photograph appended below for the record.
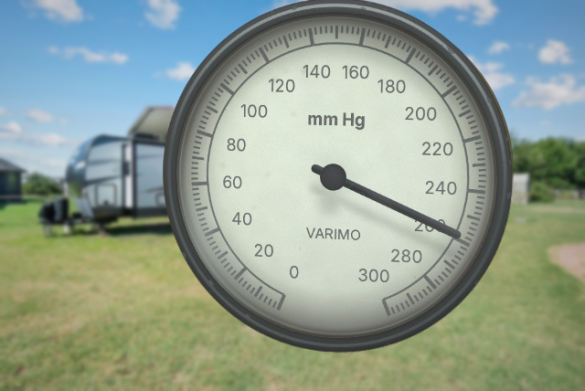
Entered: 258 mmHg
